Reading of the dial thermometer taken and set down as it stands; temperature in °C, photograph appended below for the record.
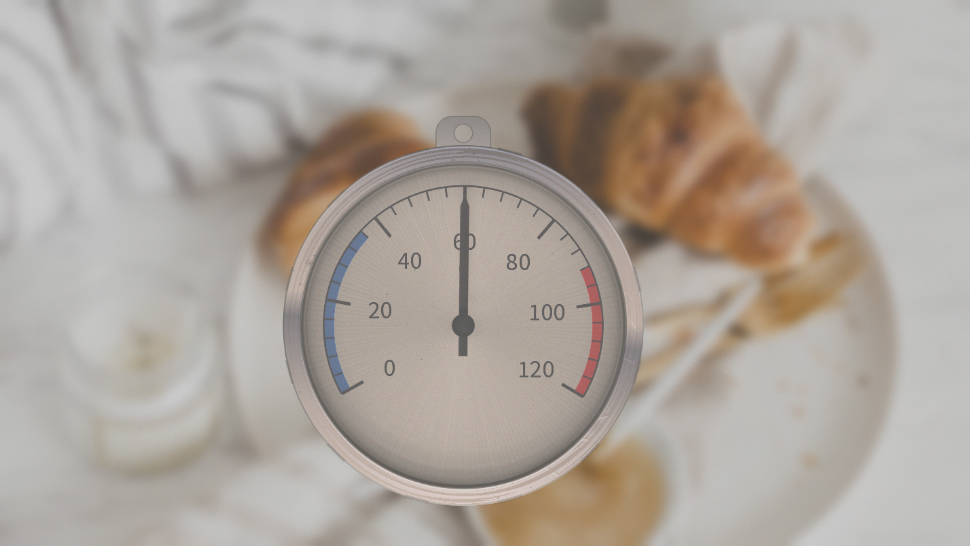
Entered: 60 °C
